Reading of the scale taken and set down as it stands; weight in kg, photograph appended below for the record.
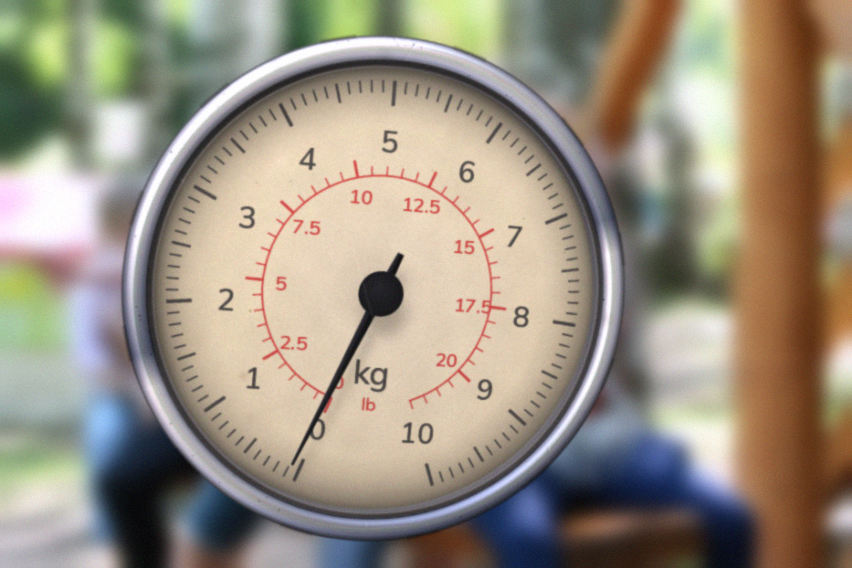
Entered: 0.1 kg
